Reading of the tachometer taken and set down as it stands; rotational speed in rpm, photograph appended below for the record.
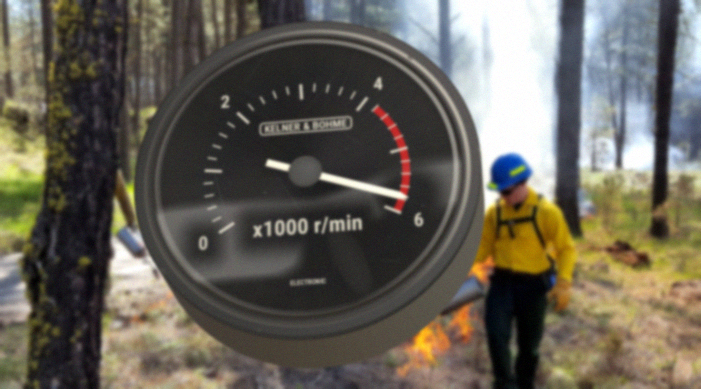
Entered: 5800 rpm
